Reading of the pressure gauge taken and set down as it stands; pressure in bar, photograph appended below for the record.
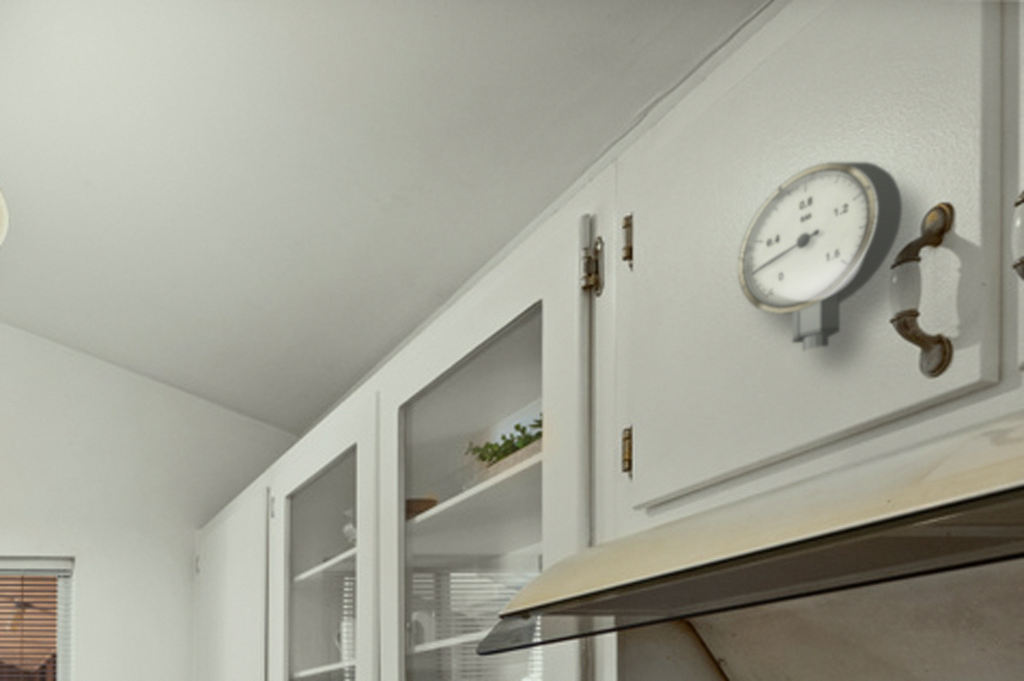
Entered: 0.2 bar
